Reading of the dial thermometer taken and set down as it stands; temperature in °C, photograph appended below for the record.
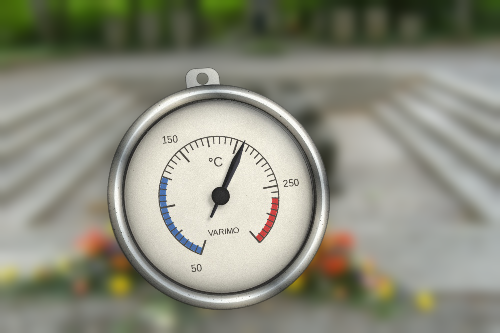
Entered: 205 °C
